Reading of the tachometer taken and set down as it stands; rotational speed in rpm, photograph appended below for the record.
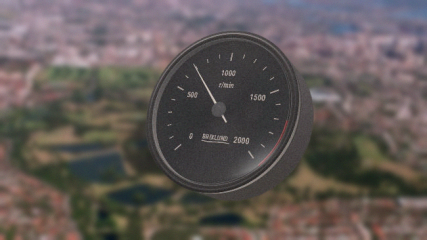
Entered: 700 rpm
